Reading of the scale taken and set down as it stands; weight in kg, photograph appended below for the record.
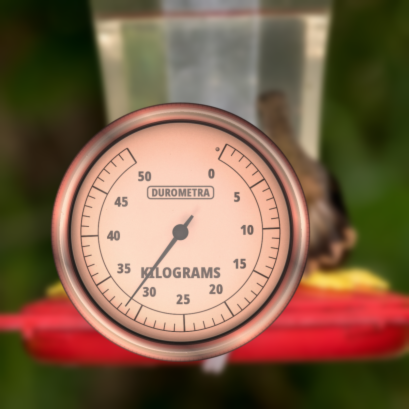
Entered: 31.5 kg
